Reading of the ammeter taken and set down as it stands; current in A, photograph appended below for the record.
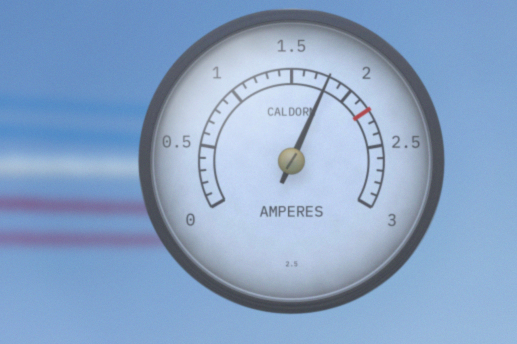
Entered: 1.8 A
